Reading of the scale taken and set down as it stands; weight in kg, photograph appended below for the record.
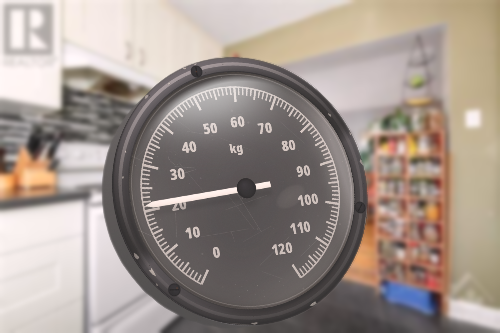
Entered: 21 kg
